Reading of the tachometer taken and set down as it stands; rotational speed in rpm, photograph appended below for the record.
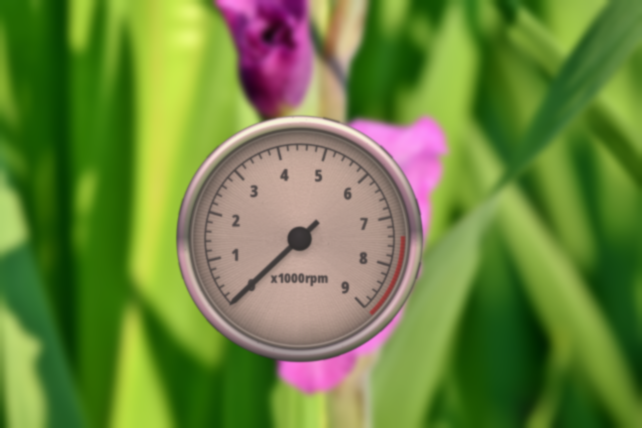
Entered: 0 rpm
